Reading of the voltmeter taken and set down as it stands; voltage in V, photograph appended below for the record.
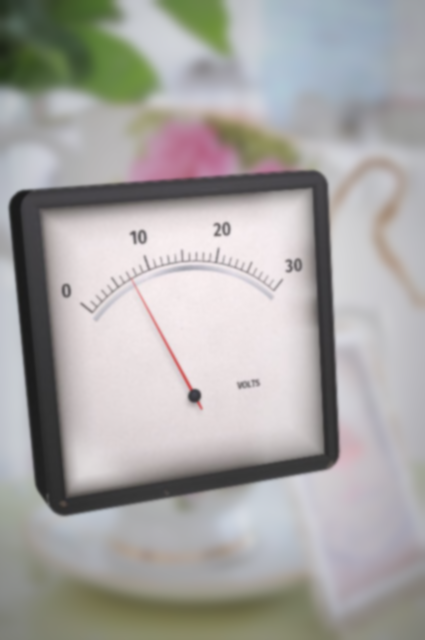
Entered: 7 V
